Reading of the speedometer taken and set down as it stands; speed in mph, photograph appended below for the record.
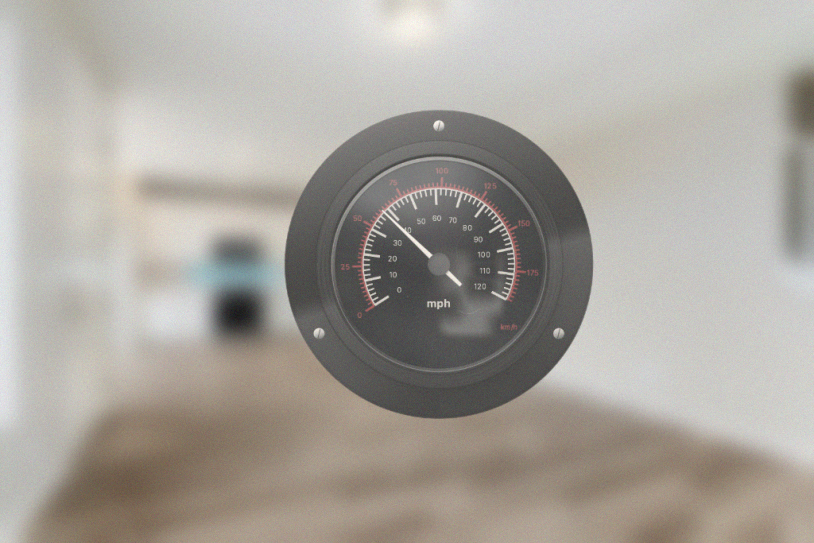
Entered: 38 mph
